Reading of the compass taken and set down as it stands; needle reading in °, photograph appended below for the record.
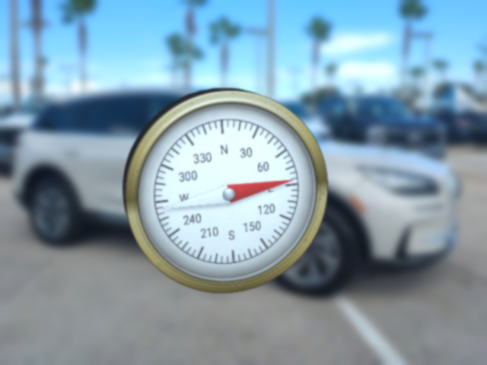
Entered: 85 °
